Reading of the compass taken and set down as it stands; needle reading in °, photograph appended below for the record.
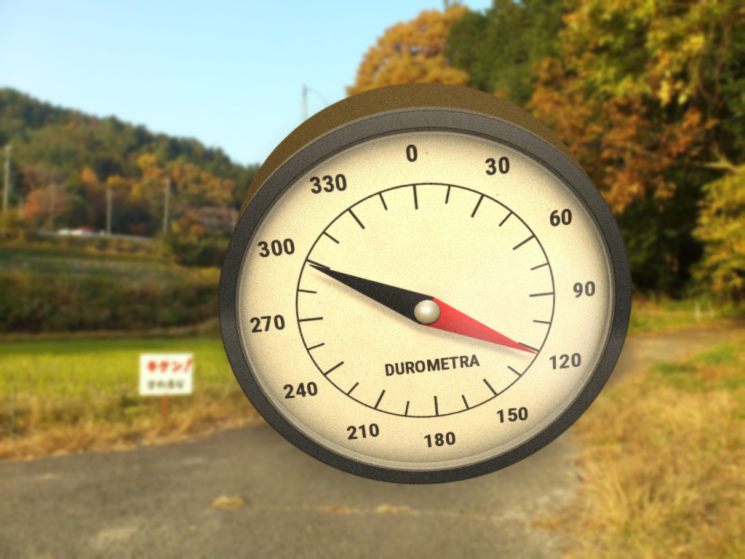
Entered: 120 °
